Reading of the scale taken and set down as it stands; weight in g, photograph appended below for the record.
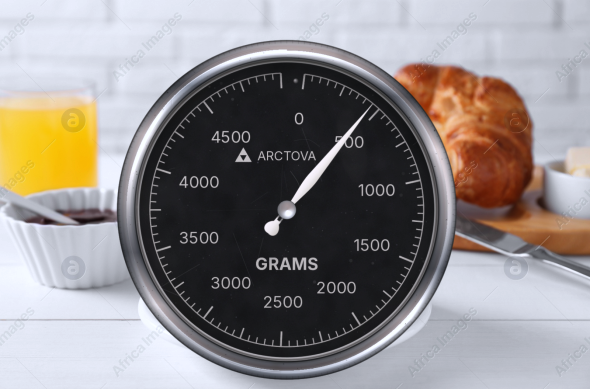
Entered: 450 g
